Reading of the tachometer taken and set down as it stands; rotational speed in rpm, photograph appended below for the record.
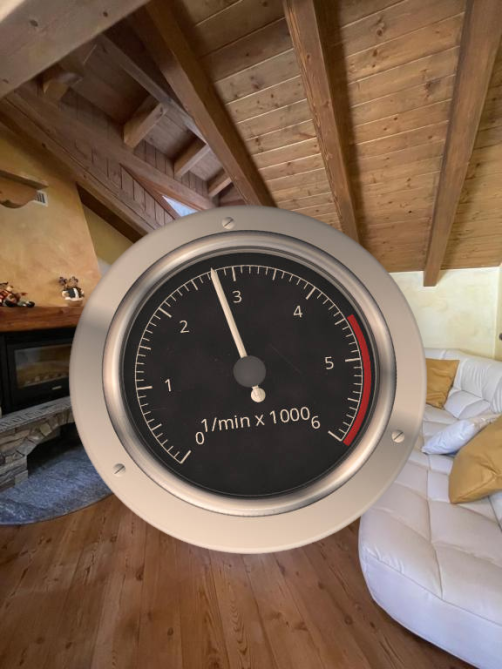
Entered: 2750 rpm
